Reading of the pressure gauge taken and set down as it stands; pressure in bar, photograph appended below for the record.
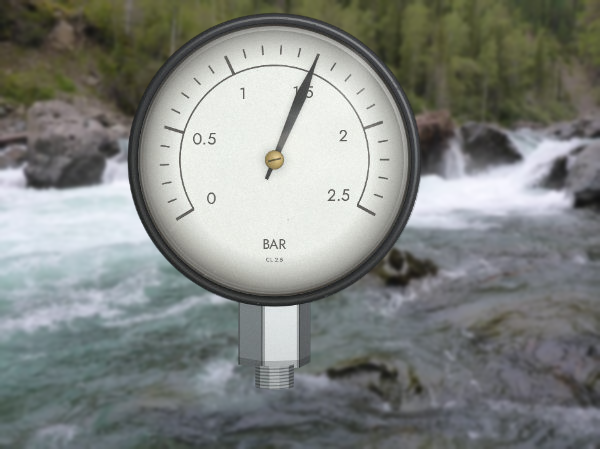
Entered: 1.5 bar
